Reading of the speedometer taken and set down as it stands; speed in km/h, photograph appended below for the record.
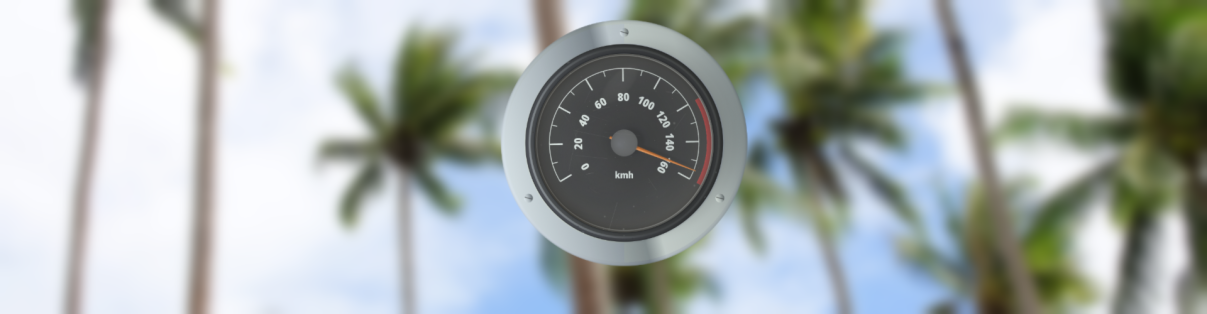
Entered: 155 km/h
